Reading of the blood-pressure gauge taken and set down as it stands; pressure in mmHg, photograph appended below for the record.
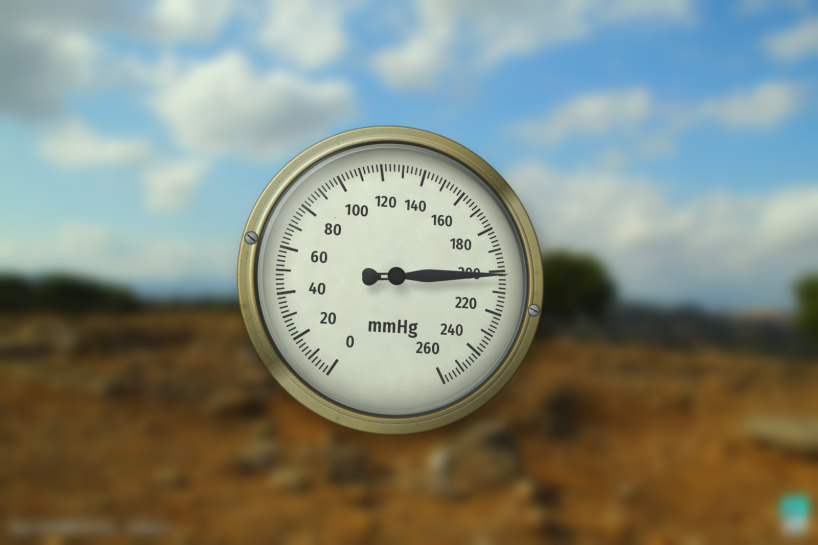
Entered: 202 mmHg
